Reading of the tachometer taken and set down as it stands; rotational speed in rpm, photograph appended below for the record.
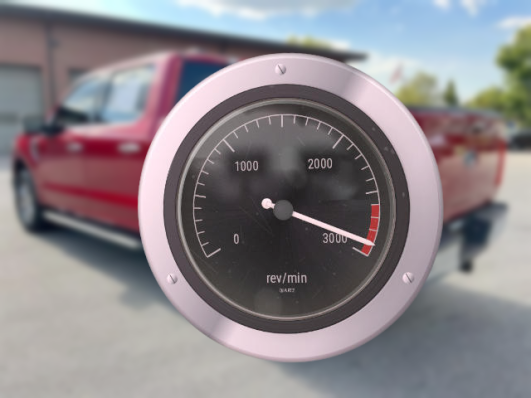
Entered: 2900 rpm
